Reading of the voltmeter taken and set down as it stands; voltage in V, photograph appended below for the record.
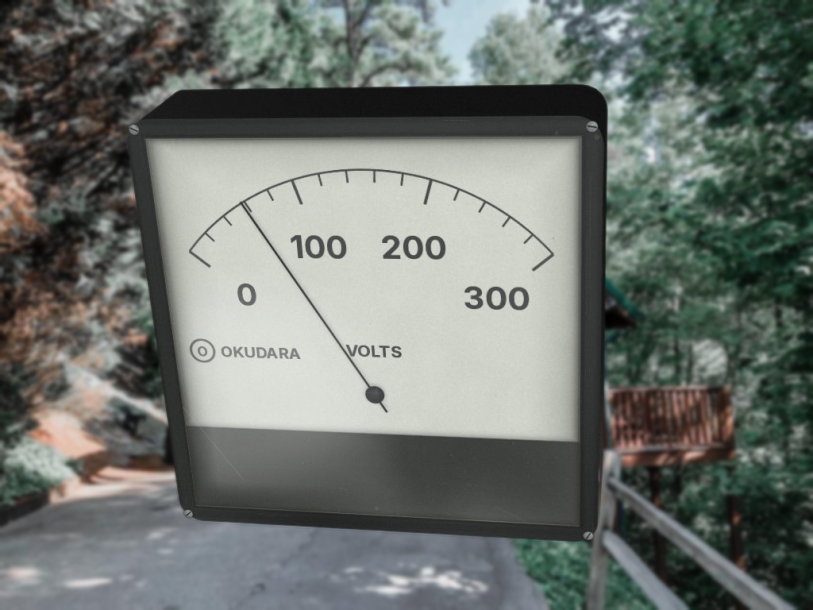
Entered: 60 V
